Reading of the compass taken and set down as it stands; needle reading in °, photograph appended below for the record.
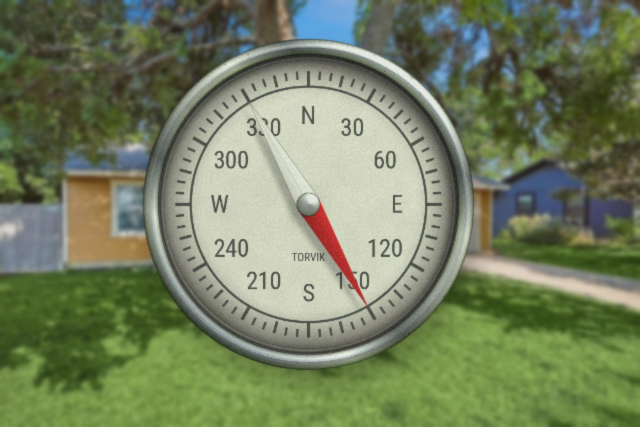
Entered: 150 °
